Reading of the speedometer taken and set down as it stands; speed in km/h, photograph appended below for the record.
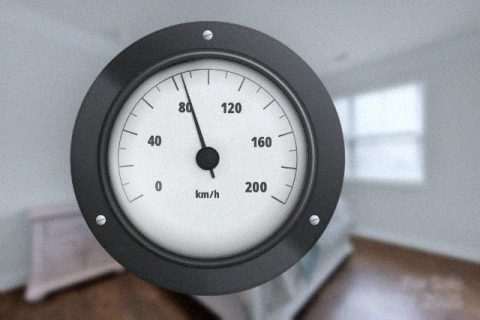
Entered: 85 km/h
